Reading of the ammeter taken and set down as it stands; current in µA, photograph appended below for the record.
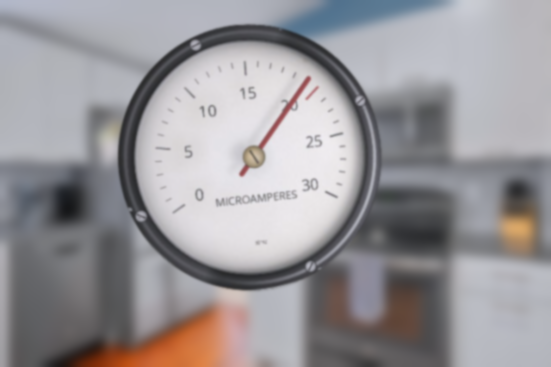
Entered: 20 µA
